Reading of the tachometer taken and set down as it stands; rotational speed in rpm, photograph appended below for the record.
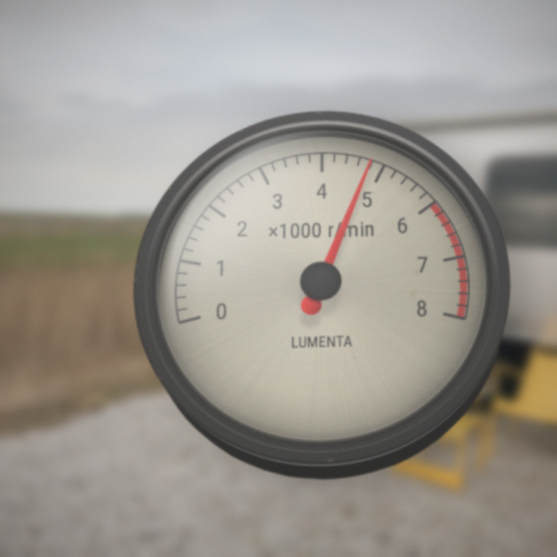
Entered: 4800 rpm
